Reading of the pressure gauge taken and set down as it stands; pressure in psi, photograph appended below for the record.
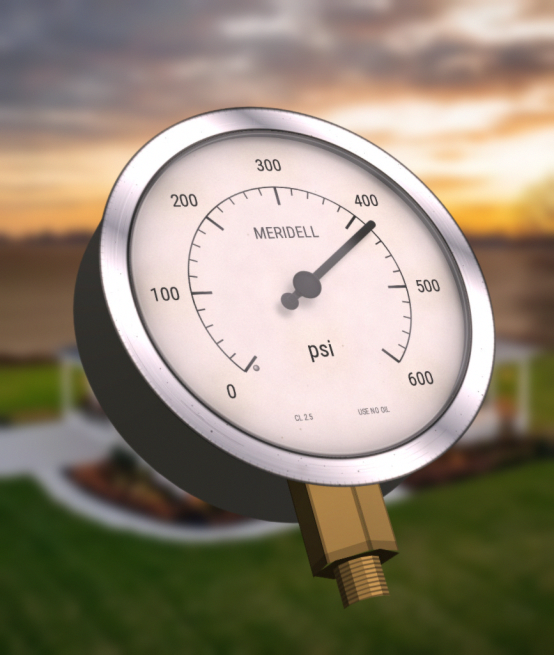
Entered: 420 psi
